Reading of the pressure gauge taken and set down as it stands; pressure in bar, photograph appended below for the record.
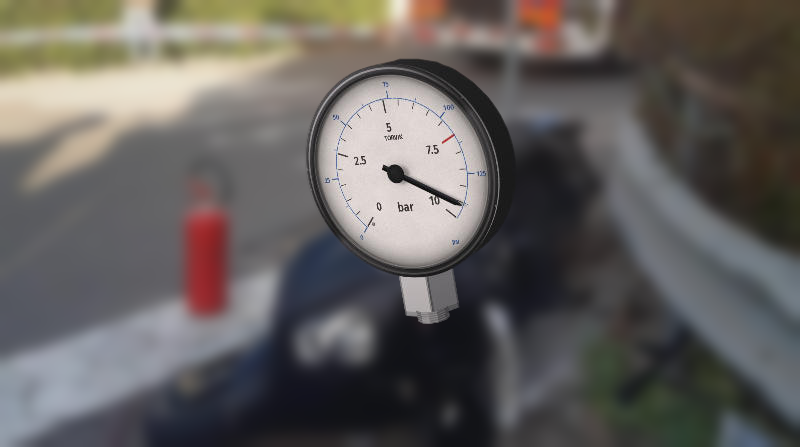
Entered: 9.5 bar
